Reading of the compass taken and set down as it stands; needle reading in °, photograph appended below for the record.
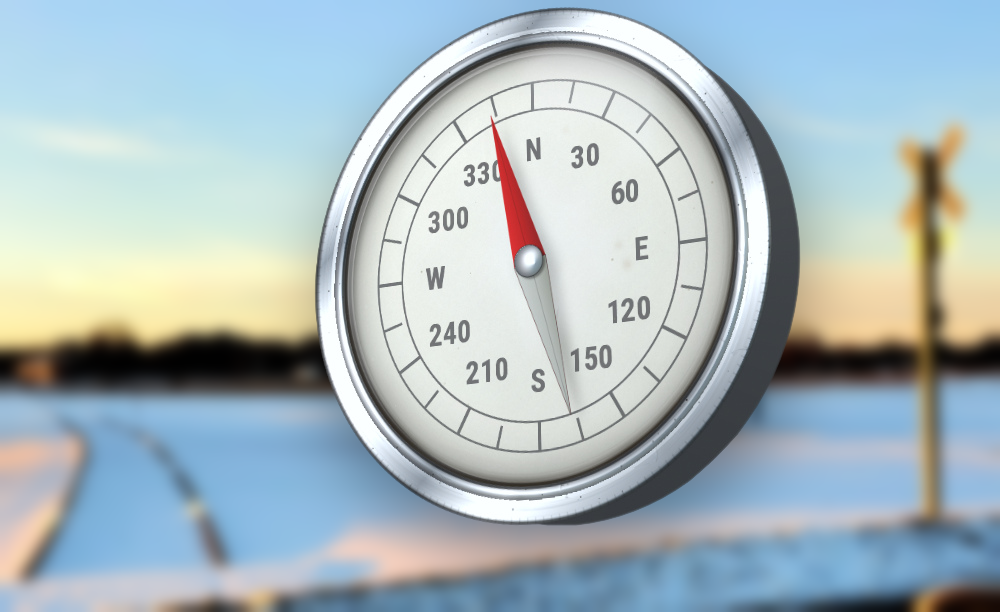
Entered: 345 °
